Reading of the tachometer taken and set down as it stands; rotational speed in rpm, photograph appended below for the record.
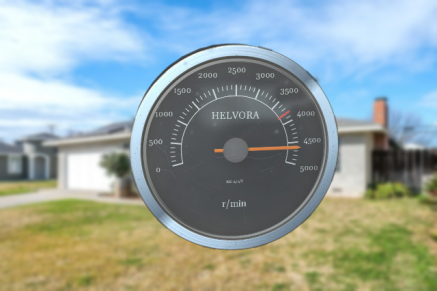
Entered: 4600 rpm
